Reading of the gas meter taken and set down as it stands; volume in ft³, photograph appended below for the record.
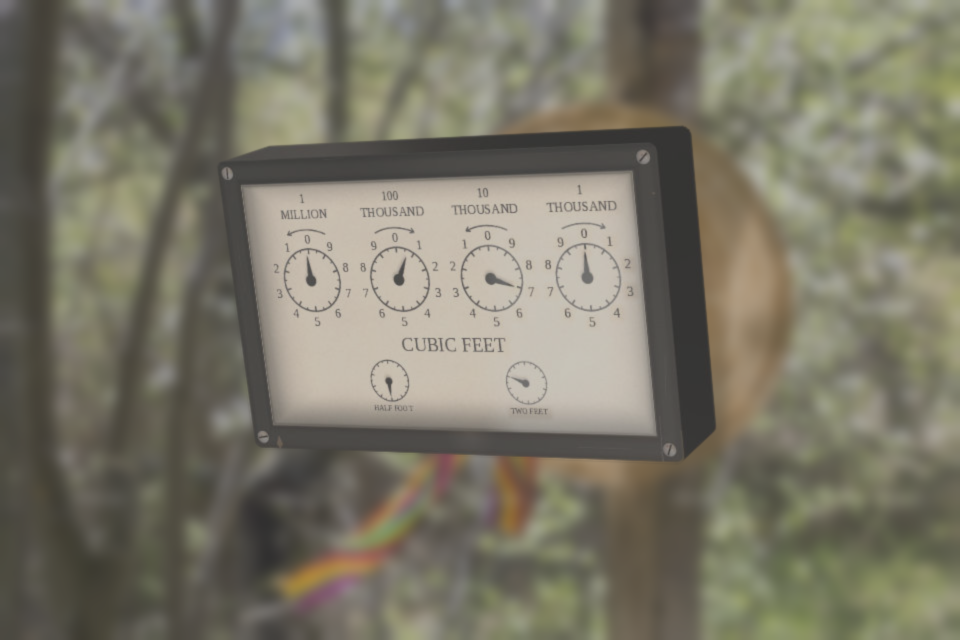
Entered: 7000 ft³
